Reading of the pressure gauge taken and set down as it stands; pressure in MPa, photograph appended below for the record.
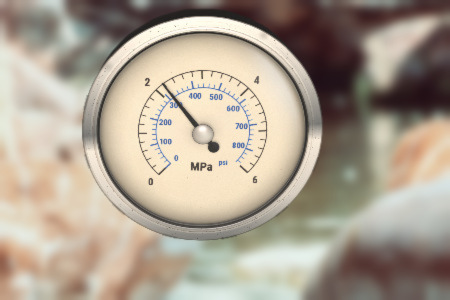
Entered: 2.2 MPa
